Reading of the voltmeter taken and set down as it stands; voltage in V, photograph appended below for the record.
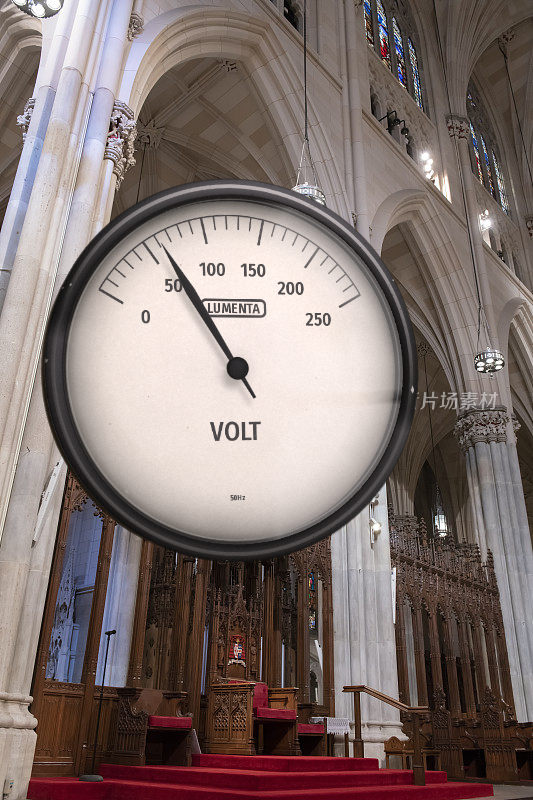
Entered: 60 V
